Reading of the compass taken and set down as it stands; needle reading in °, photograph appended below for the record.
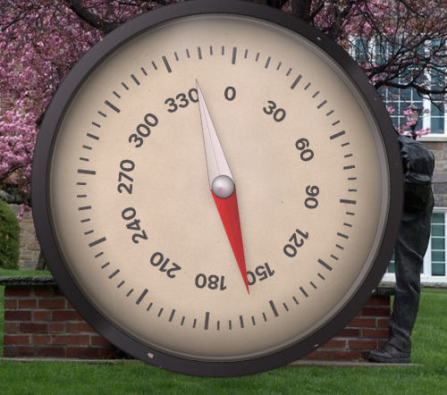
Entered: 160 °
